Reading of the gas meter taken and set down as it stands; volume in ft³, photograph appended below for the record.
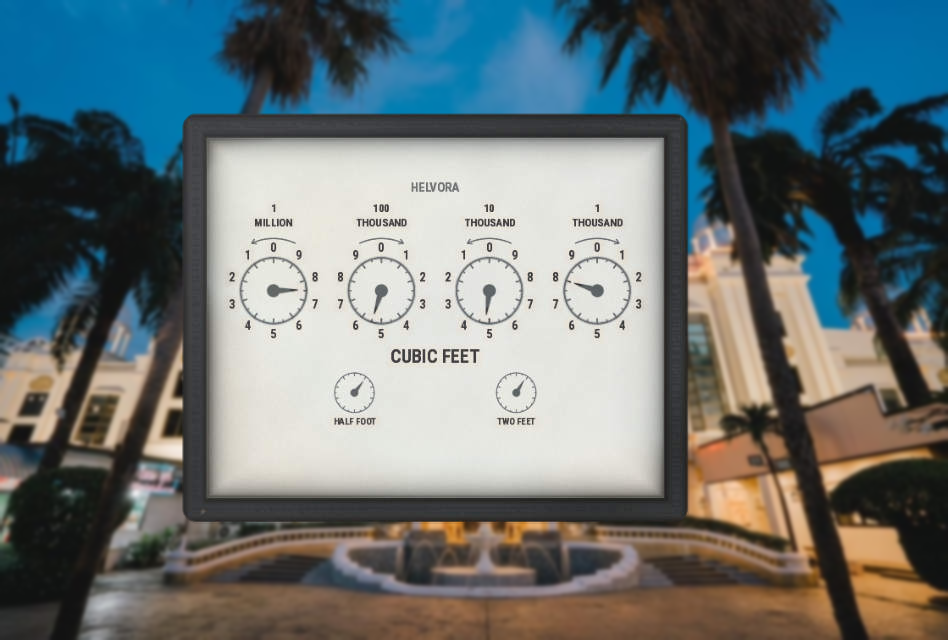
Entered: 754800 ft³
